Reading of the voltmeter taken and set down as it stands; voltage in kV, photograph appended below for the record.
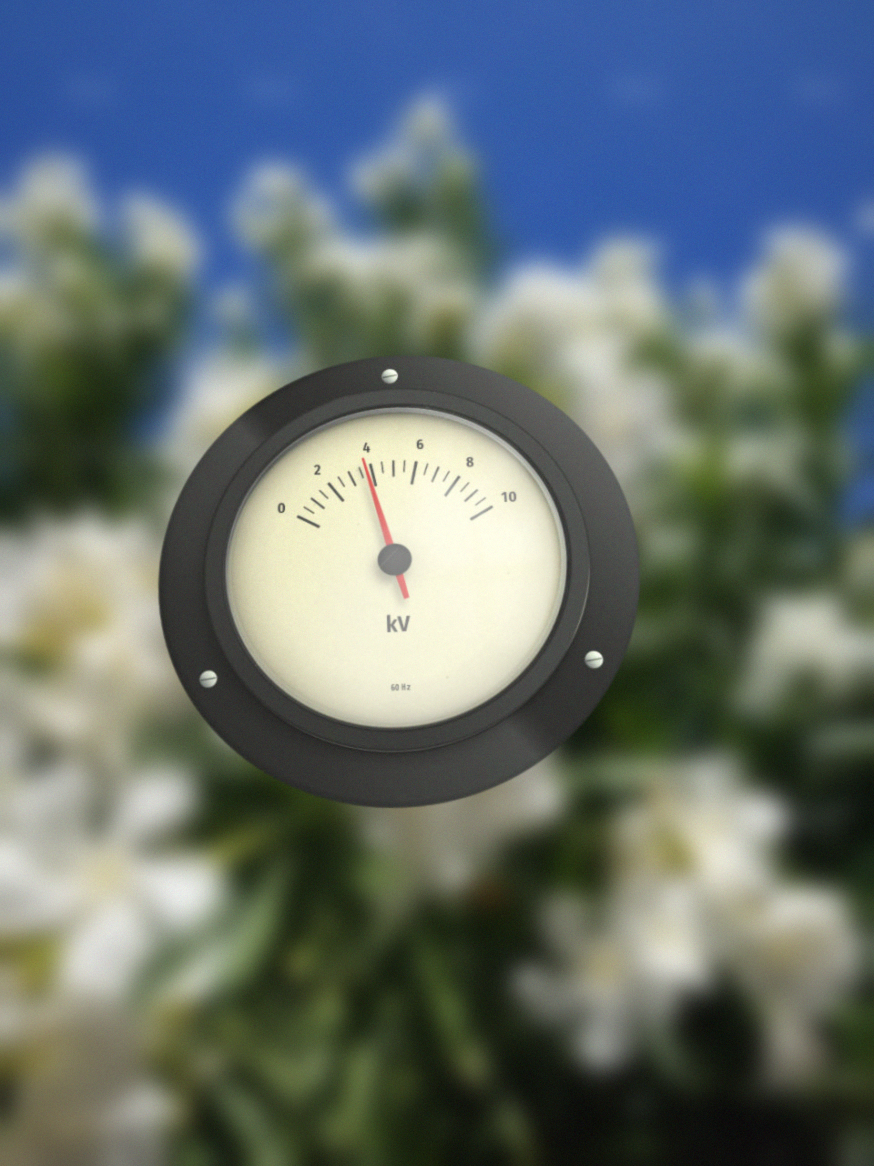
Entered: 3.75 kV
